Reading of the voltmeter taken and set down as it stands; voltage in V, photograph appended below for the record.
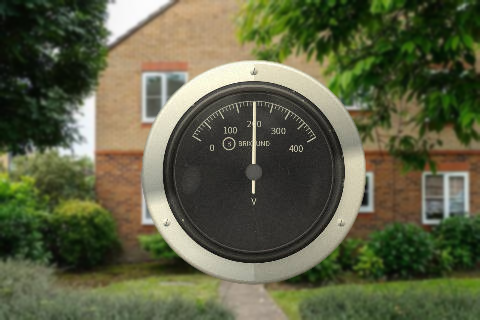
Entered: 200 V
